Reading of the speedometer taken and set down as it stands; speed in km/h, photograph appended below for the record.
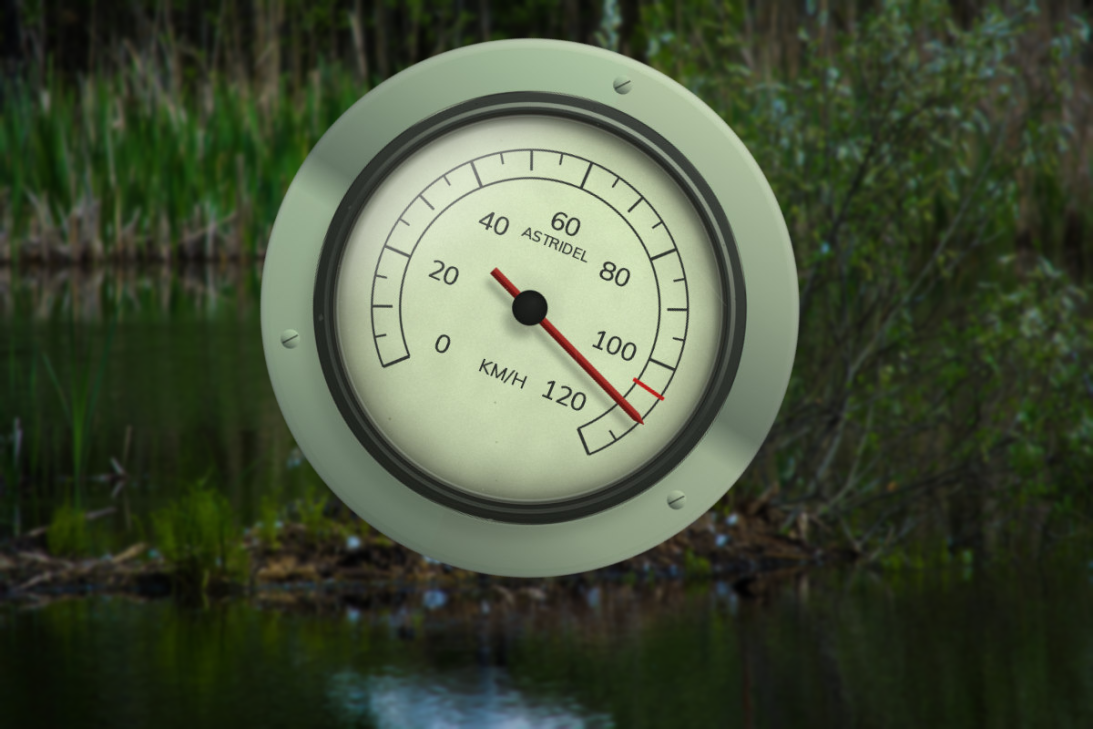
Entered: 110 km/h
